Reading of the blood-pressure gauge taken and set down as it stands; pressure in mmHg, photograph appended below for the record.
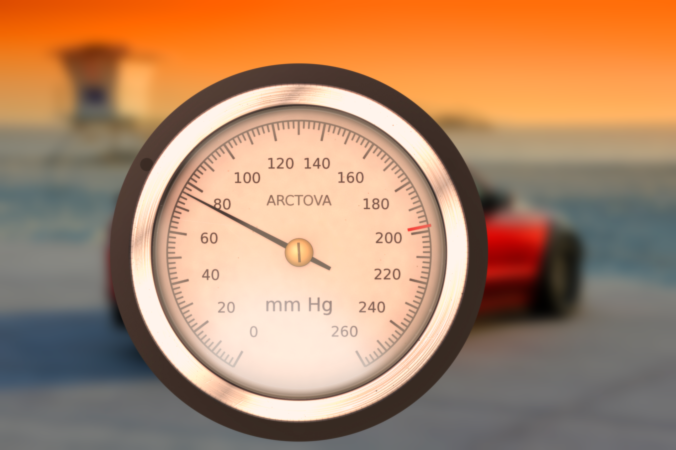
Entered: 76 mmHg
